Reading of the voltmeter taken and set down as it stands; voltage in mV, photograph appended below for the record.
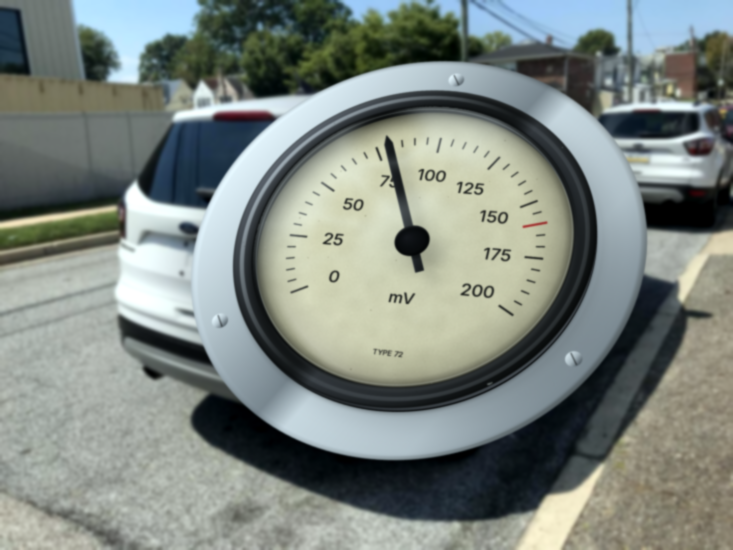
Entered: 80 mV
